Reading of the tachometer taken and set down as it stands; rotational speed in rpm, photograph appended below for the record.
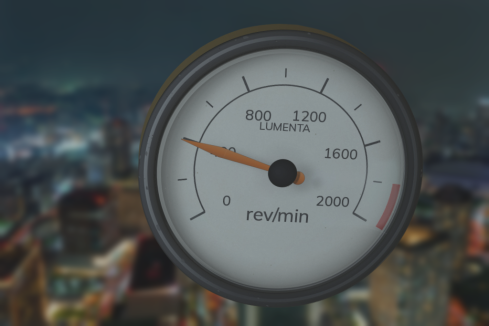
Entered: 400 rpm
